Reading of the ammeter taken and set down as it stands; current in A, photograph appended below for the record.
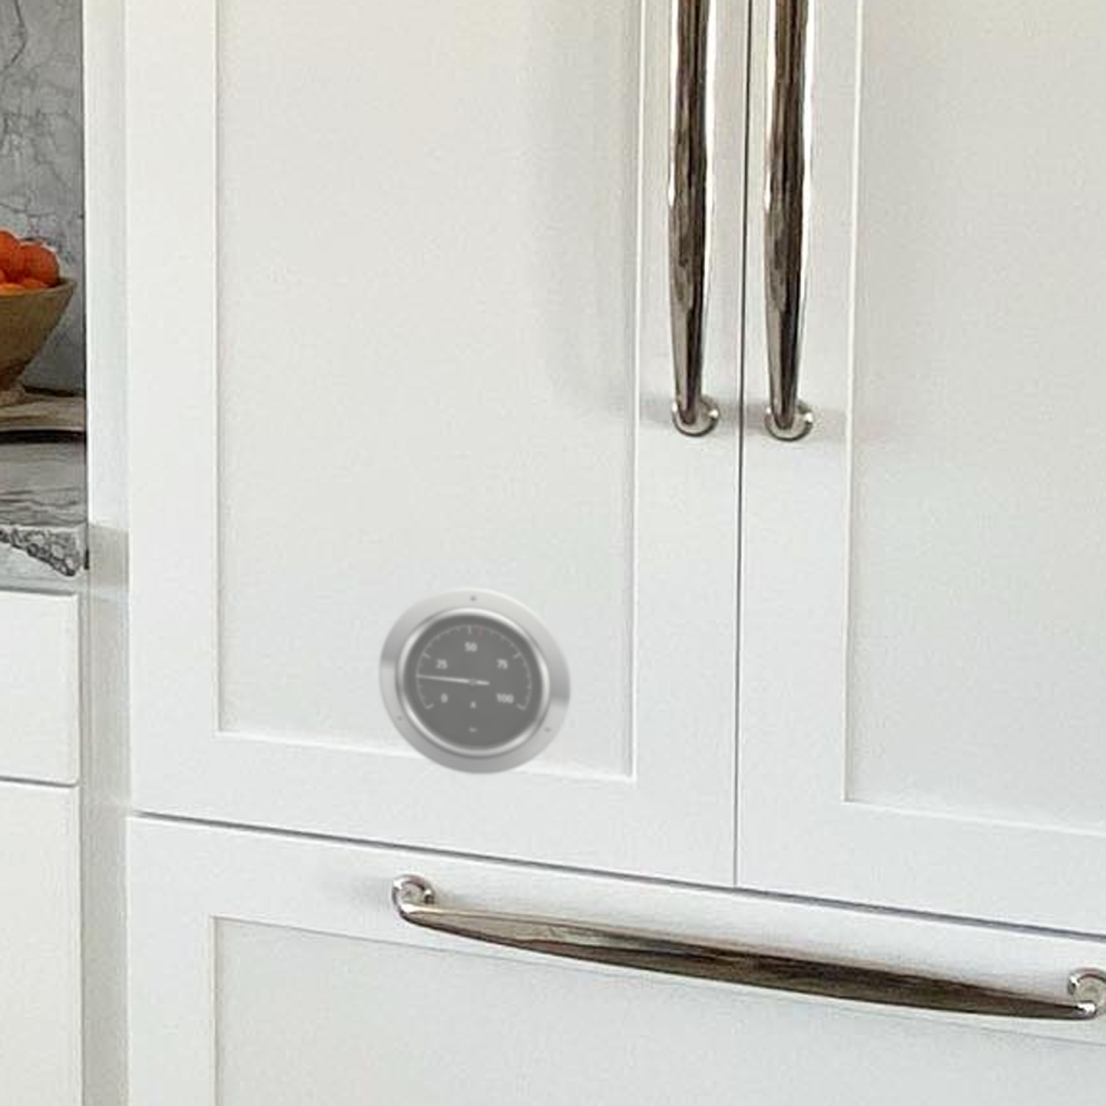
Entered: 15 A
